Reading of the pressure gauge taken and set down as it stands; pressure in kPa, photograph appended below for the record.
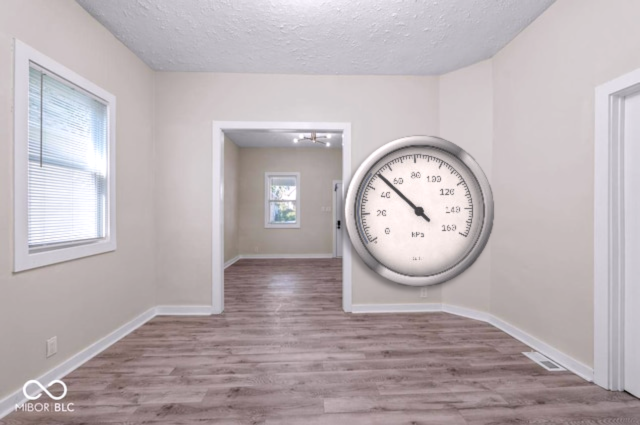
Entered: 50 kPa
